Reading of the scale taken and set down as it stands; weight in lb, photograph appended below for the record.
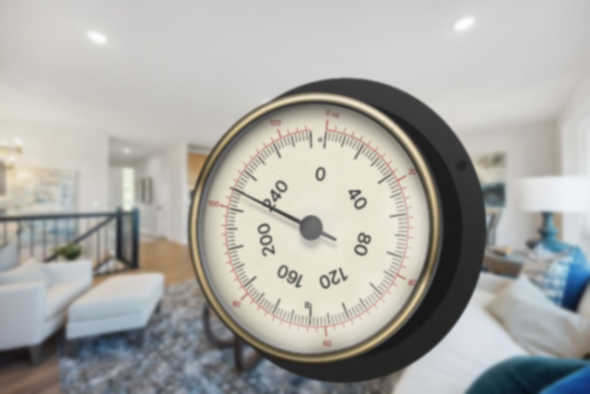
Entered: 230 lb
